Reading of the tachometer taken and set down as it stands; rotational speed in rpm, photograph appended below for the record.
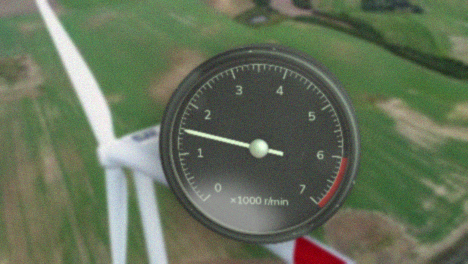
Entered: 1500 rpm
